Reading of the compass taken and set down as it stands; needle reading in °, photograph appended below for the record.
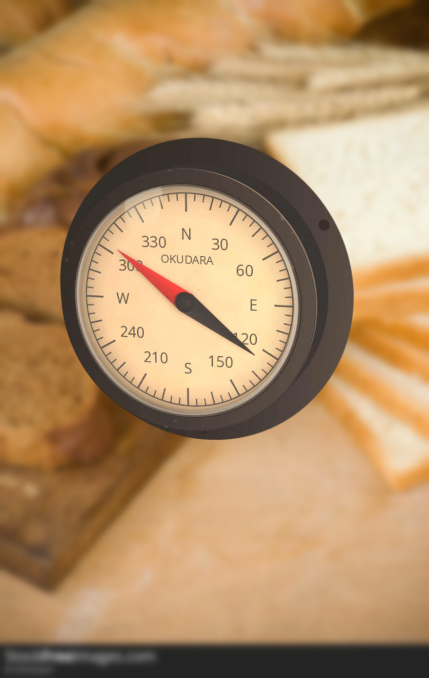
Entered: 305 °
